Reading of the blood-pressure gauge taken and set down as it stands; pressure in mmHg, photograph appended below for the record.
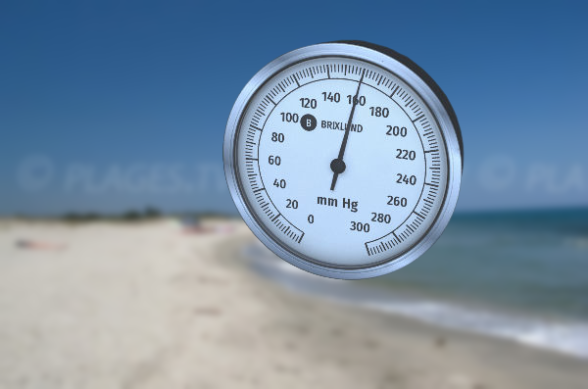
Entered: 160 mmHg
